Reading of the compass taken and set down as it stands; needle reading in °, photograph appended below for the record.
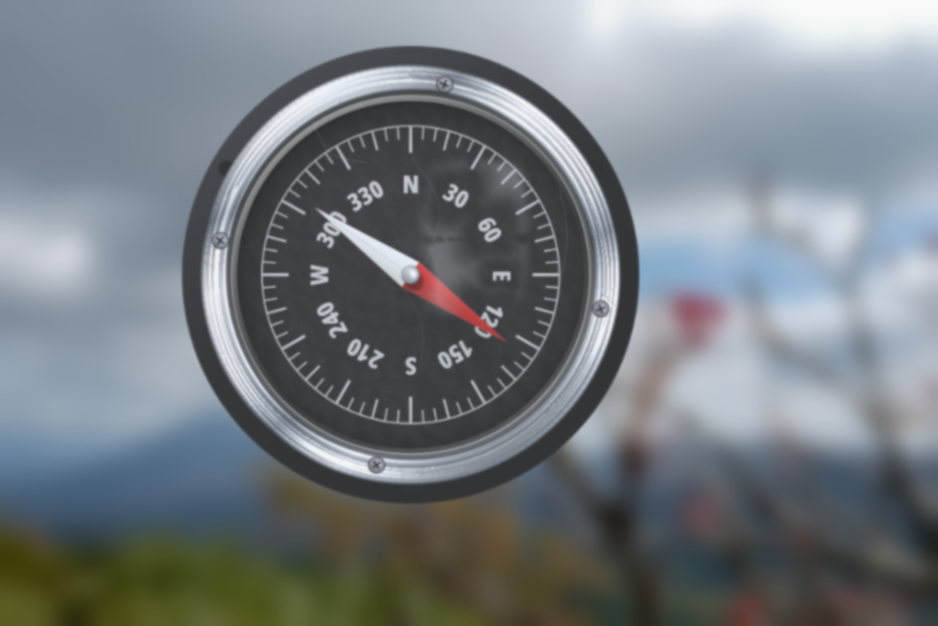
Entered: 125 °
